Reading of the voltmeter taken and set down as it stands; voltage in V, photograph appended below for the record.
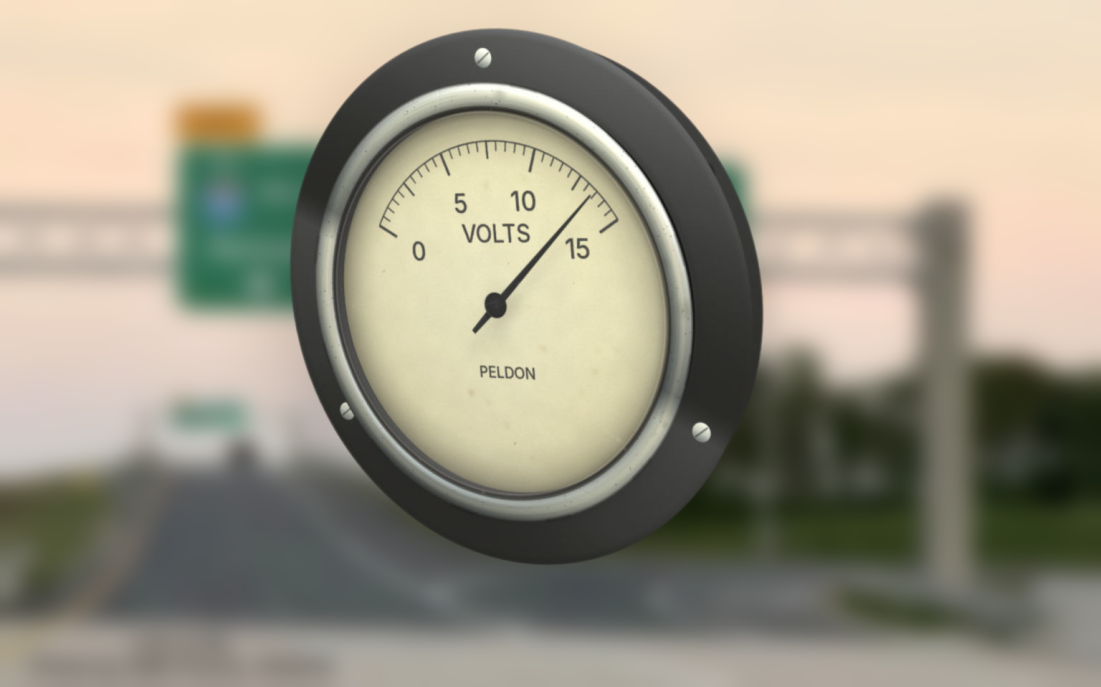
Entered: 13.5 V
